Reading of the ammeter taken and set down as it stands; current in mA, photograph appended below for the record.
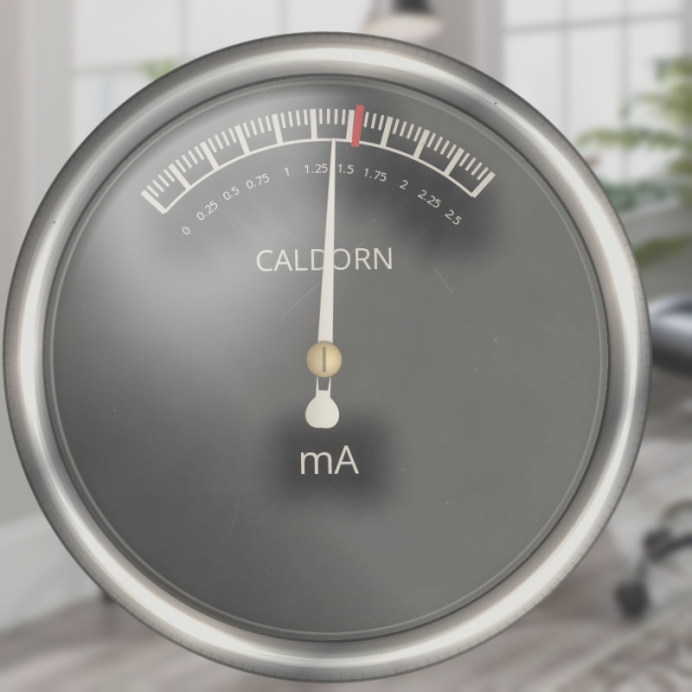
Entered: 1.4 mA
